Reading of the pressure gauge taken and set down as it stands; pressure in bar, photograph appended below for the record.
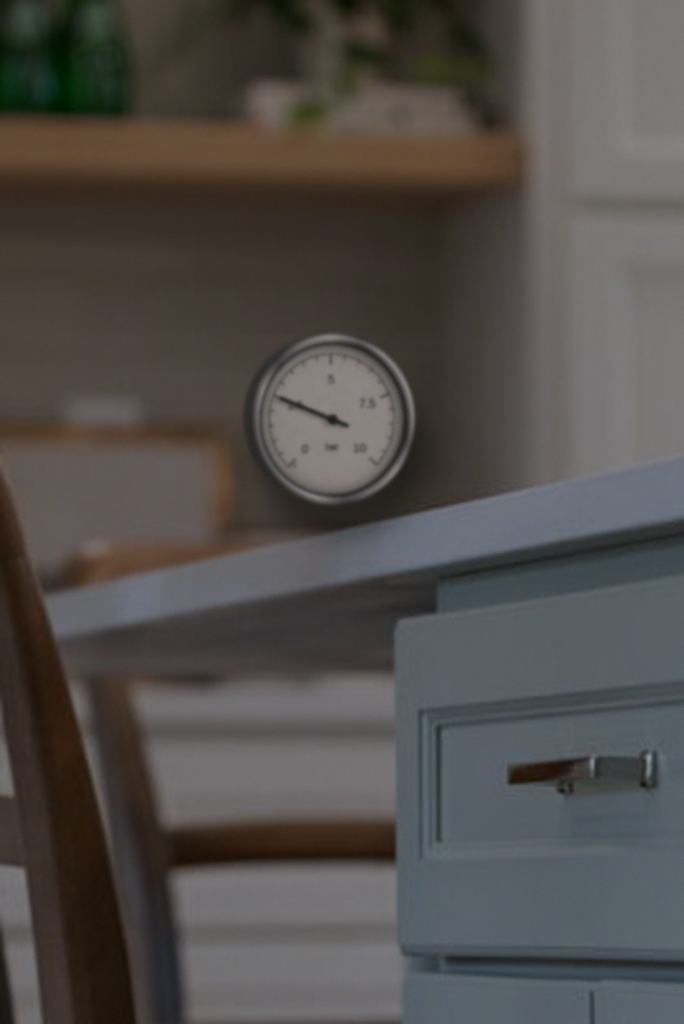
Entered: 2.5 bar
